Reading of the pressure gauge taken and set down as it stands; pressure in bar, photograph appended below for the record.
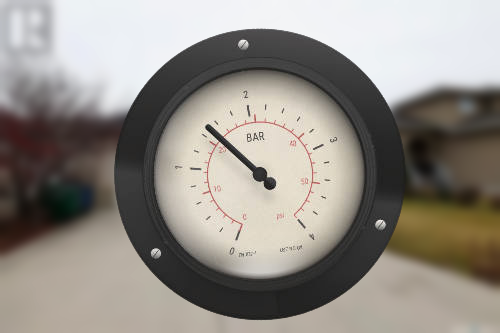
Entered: 1.5 bar
